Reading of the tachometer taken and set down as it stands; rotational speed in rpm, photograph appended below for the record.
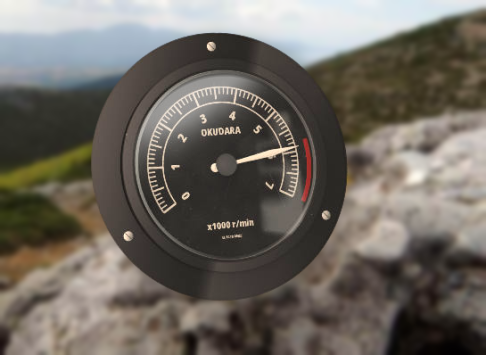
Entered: 5900 rpm
